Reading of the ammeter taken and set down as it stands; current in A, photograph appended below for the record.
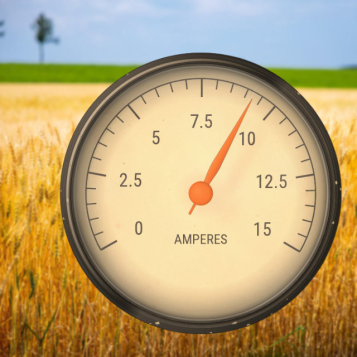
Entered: 9.25 A
